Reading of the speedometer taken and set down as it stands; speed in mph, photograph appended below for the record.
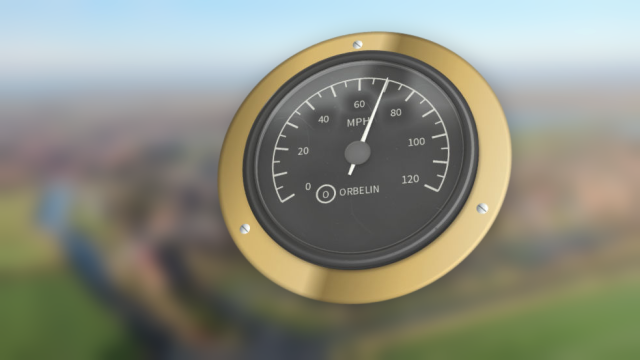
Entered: 70 mph
